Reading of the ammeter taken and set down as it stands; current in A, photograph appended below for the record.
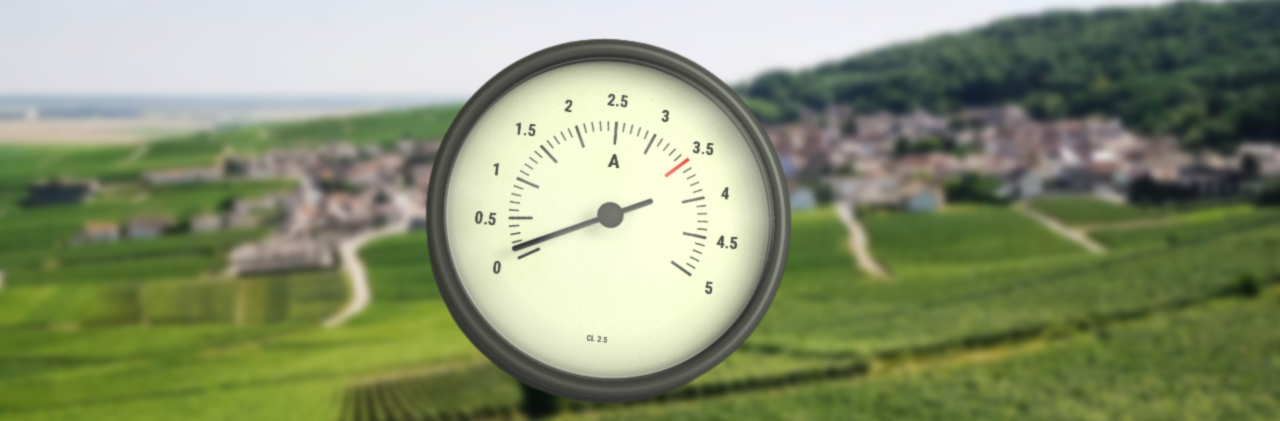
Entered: 0.1 A
